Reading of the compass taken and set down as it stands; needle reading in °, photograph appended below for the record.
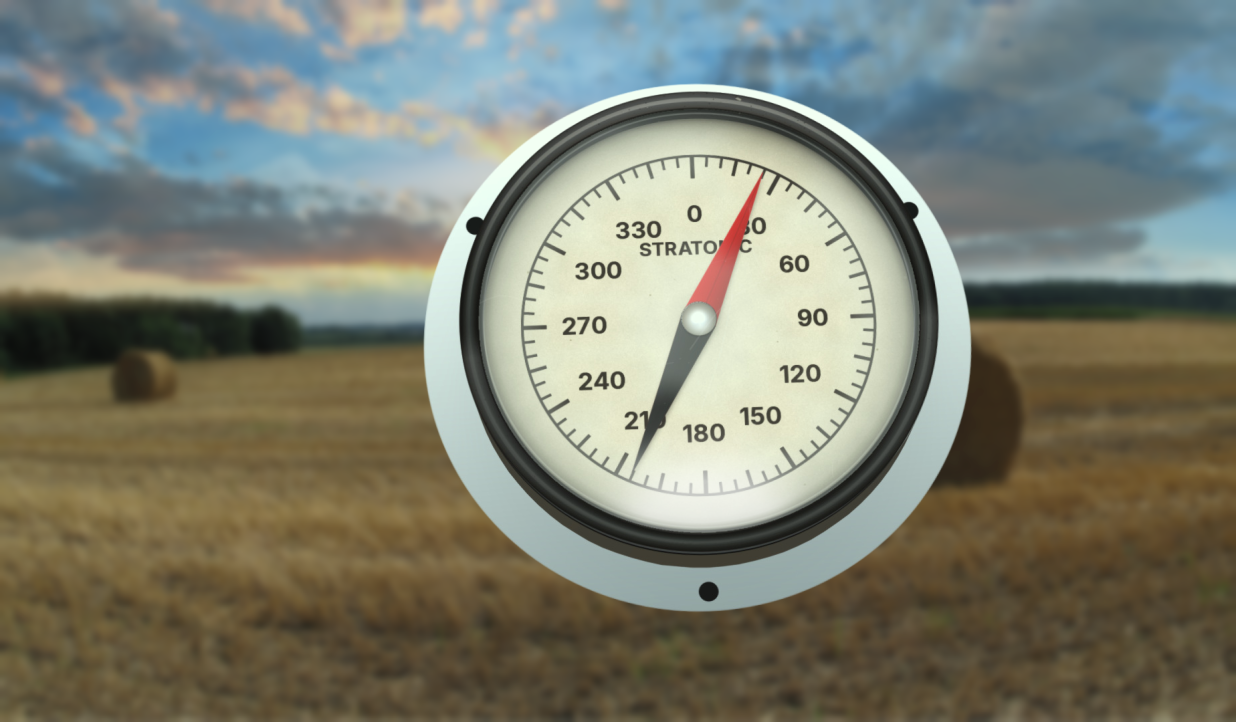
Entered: 25 °
